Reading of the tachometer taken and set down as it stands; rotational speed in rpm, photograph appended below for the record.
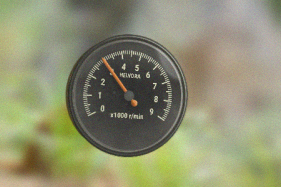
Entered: 3000 rpm
